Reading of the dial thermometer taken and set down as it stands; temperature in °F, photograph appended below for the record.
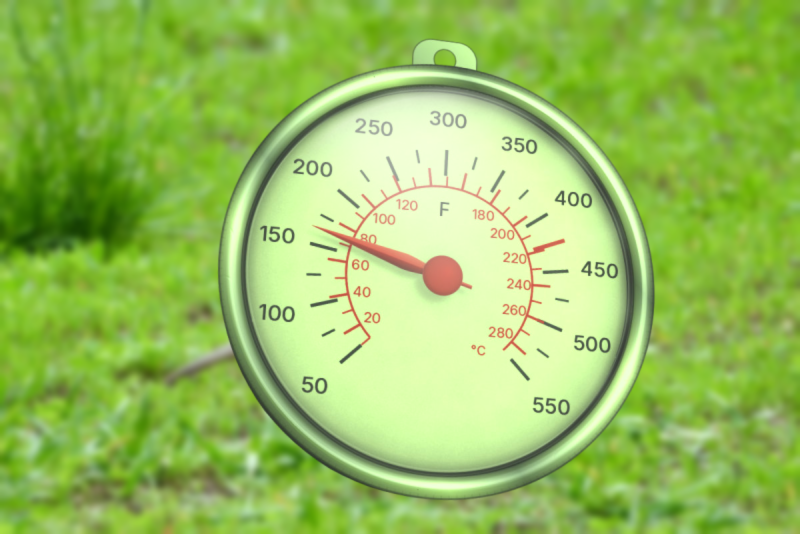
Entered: 162.5 °F
